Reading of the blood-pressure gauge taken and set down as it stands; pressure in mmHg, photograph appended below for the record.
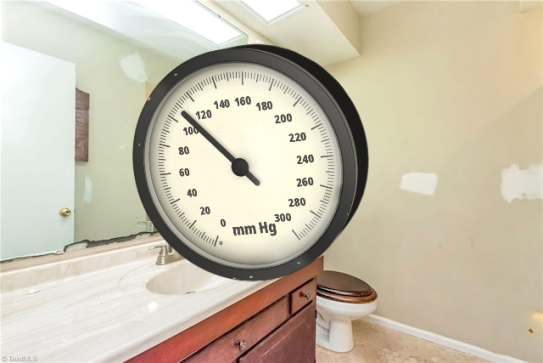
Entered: 110 mmHg
